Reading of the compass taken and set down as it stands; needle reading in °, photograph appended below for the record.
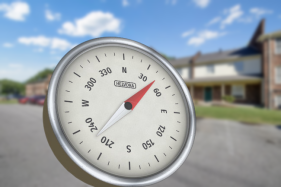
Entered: 45 °
